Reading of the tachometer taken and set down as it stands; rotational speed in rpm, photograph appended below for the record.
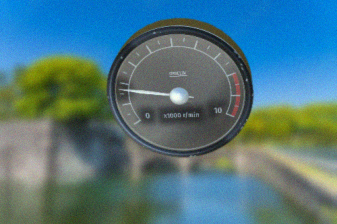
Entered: 1750 rpm
